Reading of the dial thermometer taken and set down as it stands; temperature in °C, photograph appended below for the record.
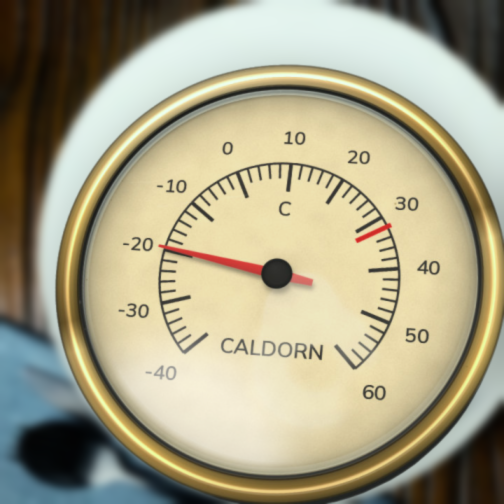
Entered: -20 °C
